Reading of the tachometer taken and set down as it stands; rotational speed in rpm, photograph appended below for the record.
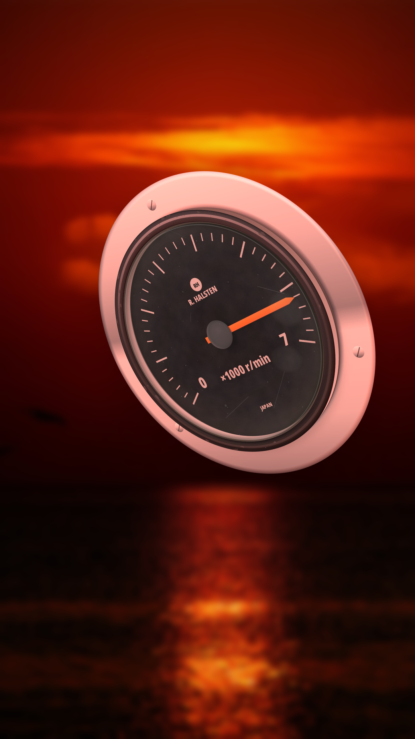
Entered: 6200 rpm
